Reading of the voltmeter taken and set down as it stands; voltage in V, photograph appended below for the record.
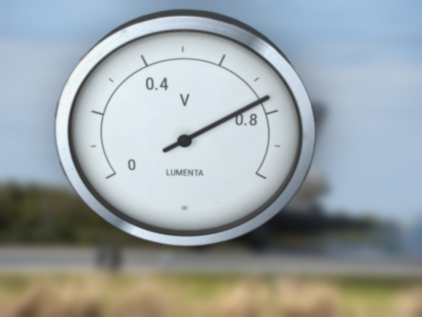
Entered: 0.75 V
